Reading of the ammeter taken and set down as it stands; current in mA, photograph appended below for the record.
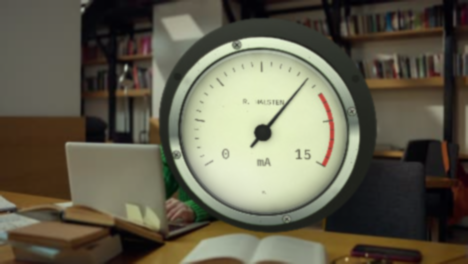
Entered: 10 mA
